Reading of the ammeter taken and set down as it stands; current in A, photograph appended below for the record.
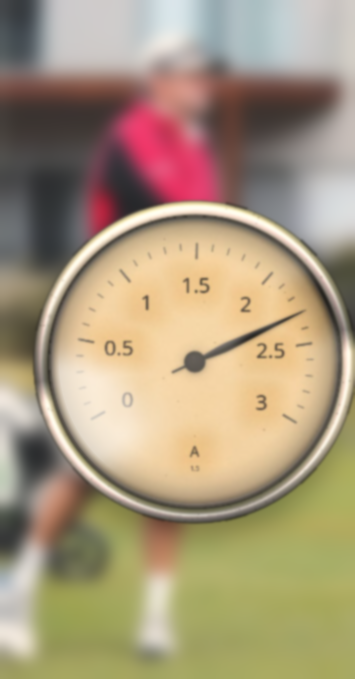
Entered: 2.3 A
